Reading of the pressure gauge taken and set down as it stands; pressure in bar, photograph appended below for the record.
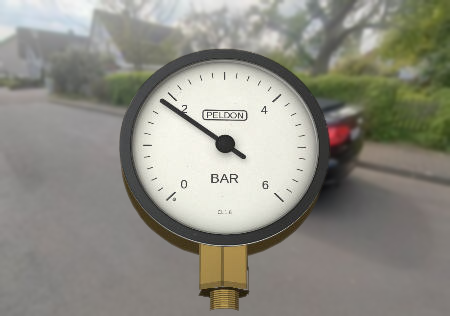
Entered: 1.8 bar
